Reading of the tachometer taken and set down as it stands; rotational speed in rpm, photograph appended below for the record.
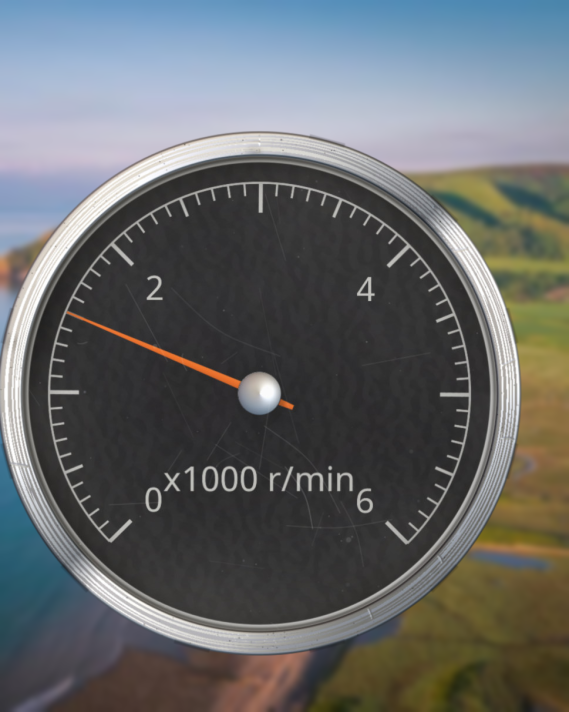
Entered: 1500 rpm
